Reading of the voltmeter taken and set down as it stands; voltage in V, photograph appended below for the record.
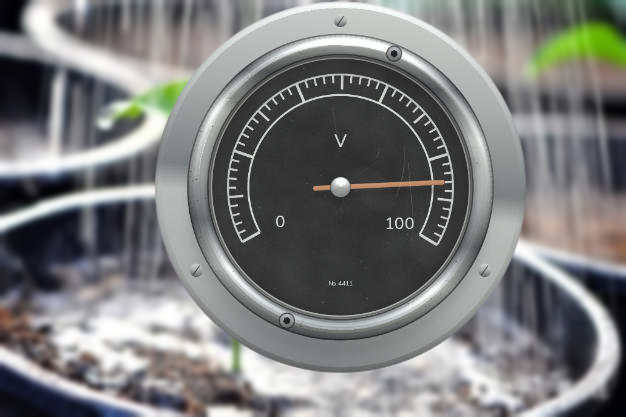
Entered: 86 V
